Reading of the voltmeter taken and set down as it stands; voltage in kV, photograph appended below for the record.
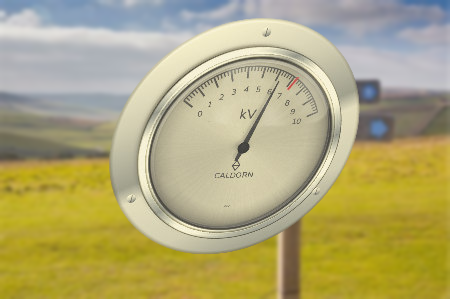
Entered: 6 kV
